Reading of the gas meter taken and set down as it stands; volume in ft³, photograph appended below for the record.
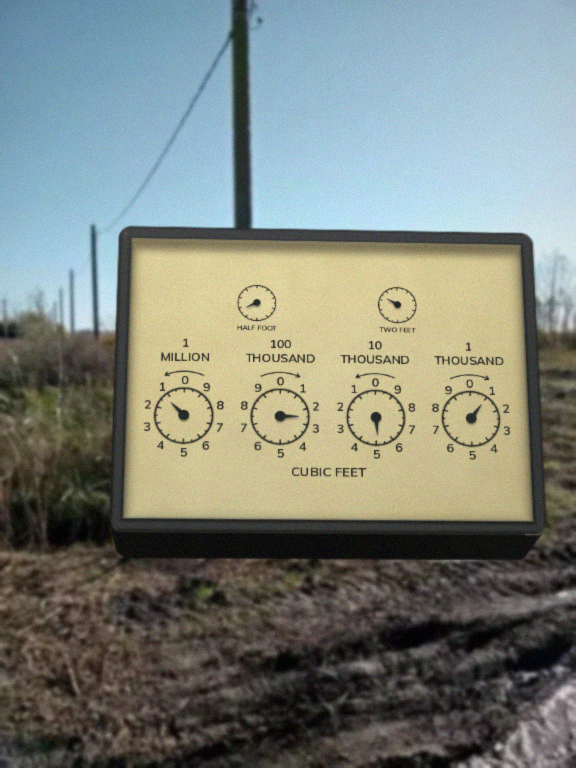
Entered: 125100 ft³
